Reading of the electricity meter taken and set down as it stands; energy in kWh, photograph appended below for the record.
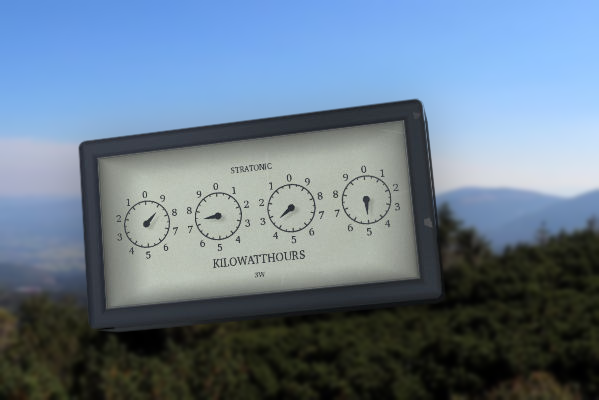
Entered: 8735 kWh
